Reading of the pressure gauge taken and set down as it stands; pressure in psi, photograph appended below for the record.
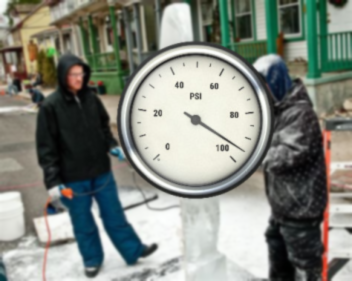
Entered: 95 psi
